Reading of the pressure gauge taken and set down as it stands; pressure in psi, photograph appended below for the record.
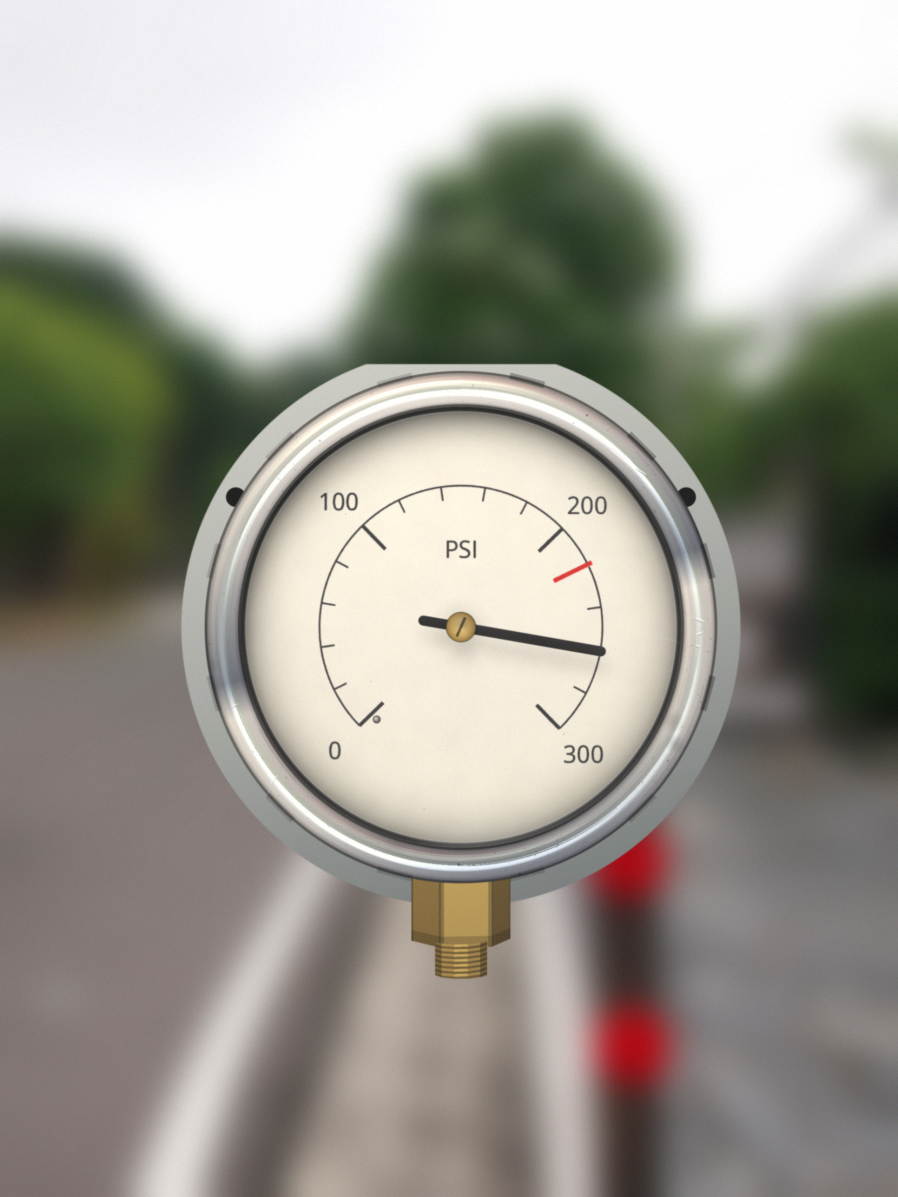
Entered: 260 psi
